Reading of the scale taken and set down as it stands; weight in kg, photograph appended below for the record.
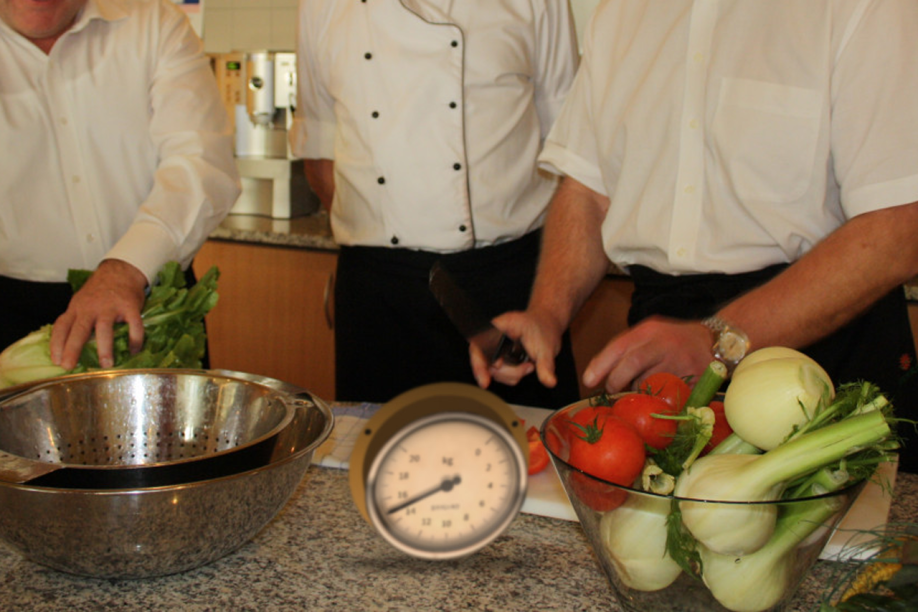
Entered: 15 kg
